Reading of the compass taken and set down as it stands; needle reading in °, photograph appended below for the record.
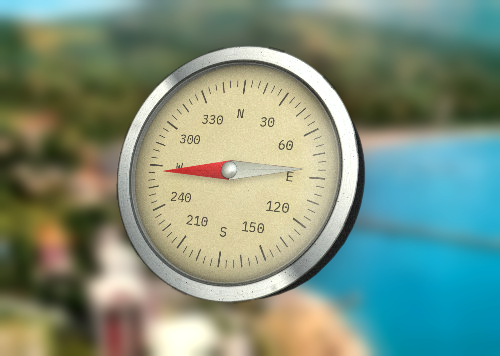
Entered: 265 °
